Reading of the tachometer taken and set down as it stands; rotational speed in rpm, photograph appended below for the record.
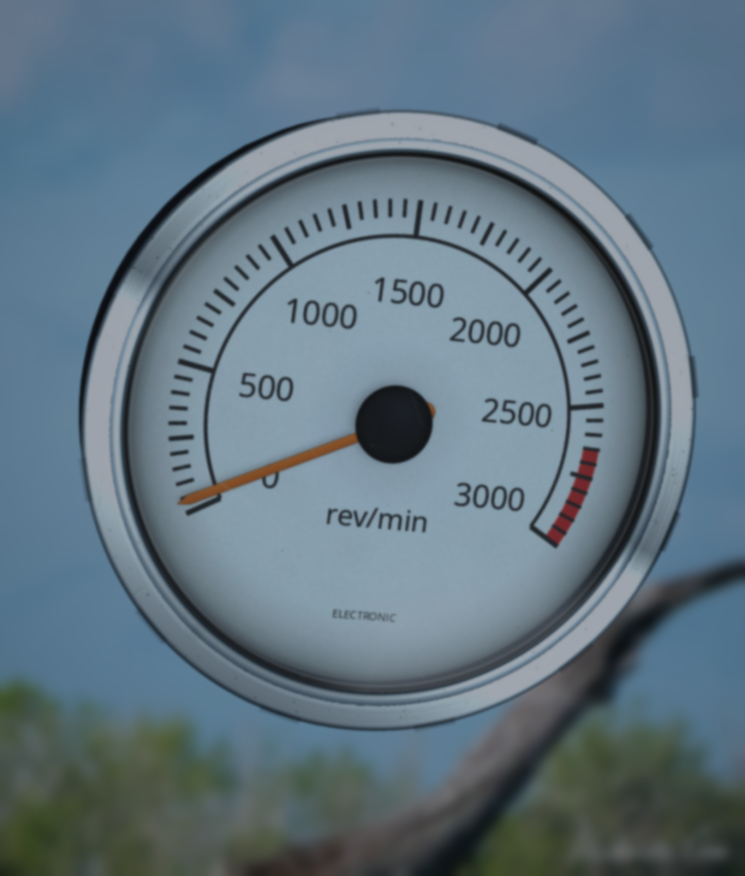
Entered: 50 rpm
